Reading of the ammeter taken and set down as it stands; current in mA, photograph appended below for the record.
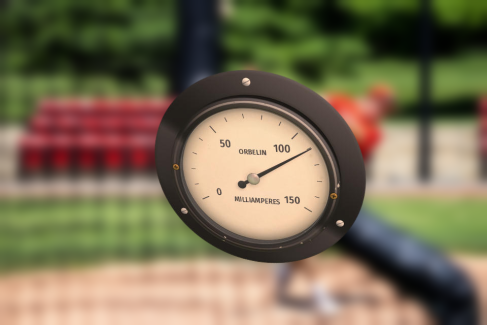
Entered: 110 mA
